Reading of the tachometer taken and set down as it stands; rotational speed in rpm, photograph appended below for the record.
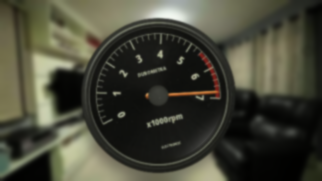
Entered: 6800 rpm
